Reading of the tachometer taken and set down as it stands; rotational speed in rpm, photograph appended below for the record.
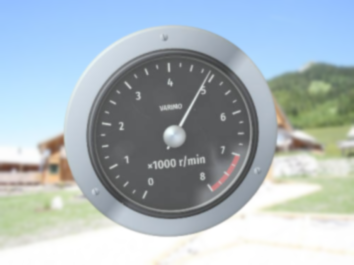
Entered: 4875 rpm
